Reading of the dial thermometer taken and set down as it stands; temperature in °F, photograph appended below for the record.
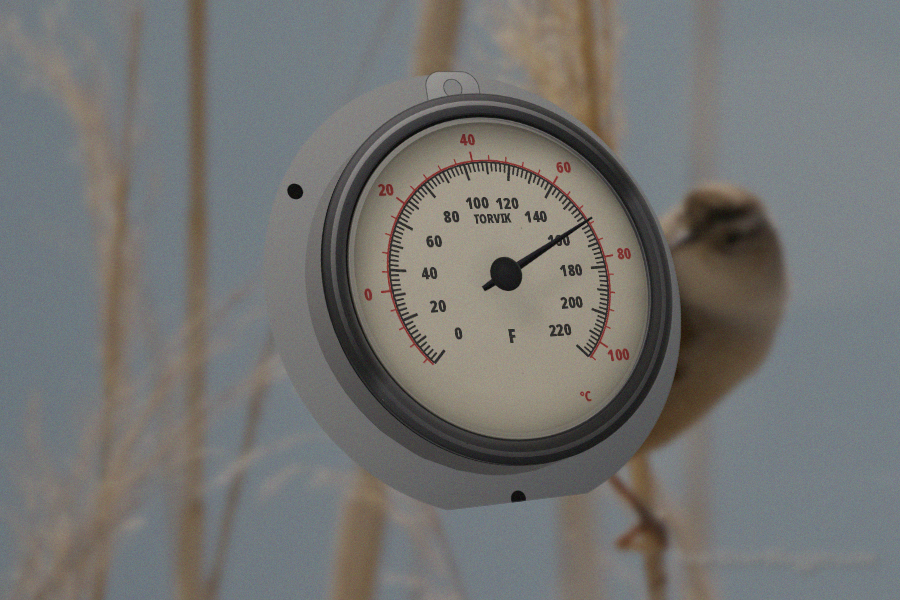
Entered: 160 °F
